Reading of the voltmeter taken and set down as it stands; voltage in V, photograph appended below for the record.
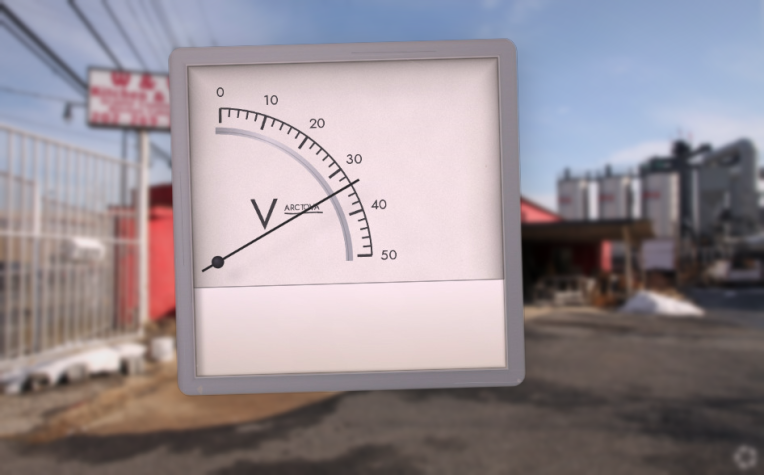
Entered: 34 V
